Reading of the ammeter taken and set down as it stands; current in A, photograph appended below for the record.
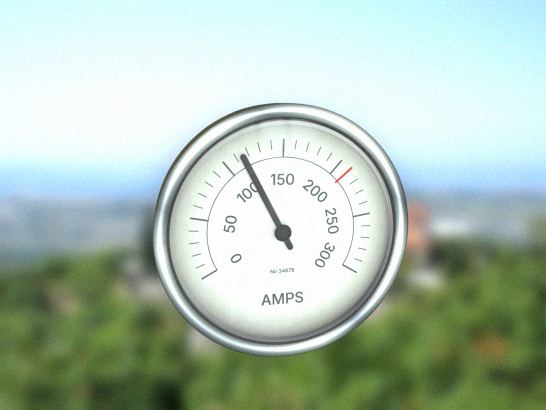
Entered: 115 A
